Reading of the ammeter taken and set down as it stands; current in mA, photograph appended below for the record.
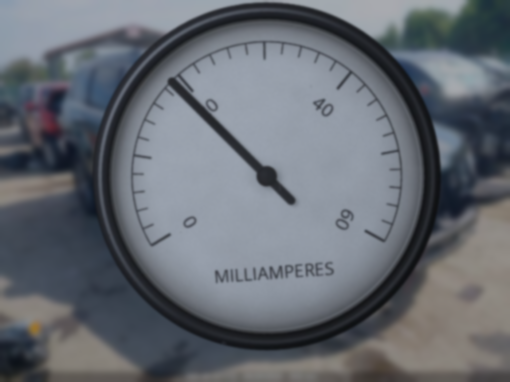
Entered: 19 mA
